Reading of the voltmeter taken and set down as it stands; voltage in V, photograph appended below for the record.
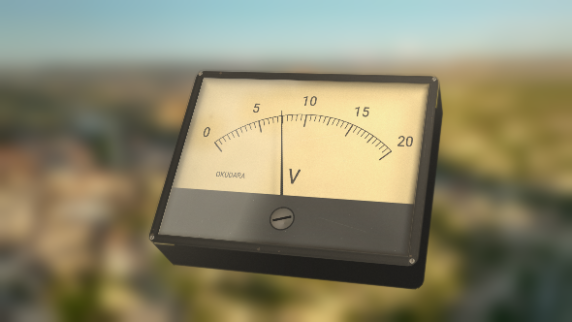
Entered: 7.5 V
